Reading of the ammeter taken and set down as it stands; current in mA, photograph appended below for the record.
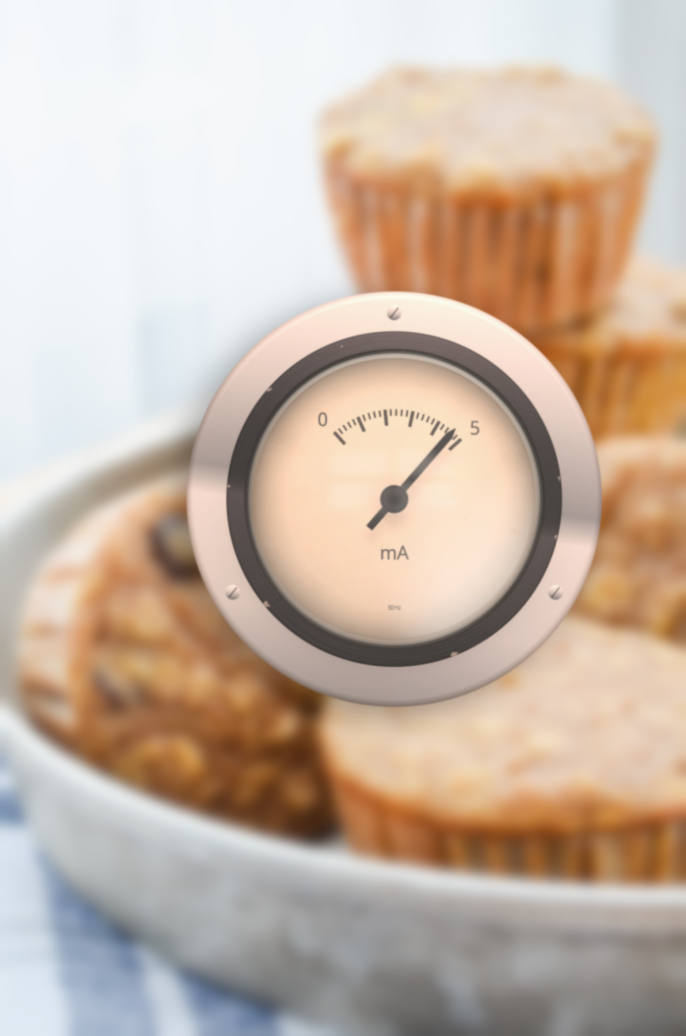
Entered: 4.6 mA
